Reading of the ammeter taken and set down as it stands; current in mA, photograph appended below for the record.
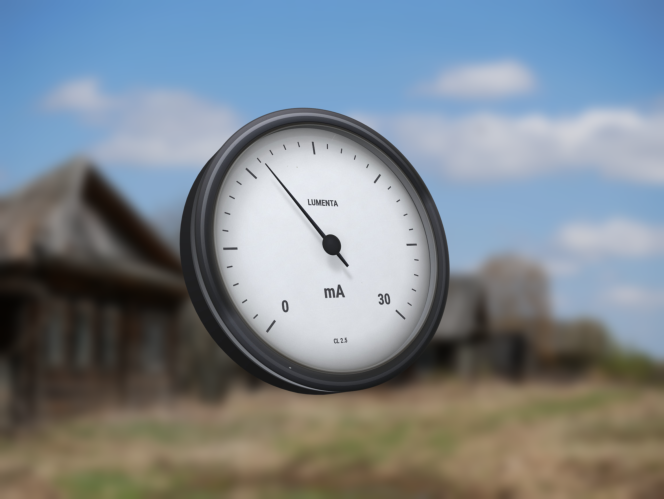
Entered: 11 mA
